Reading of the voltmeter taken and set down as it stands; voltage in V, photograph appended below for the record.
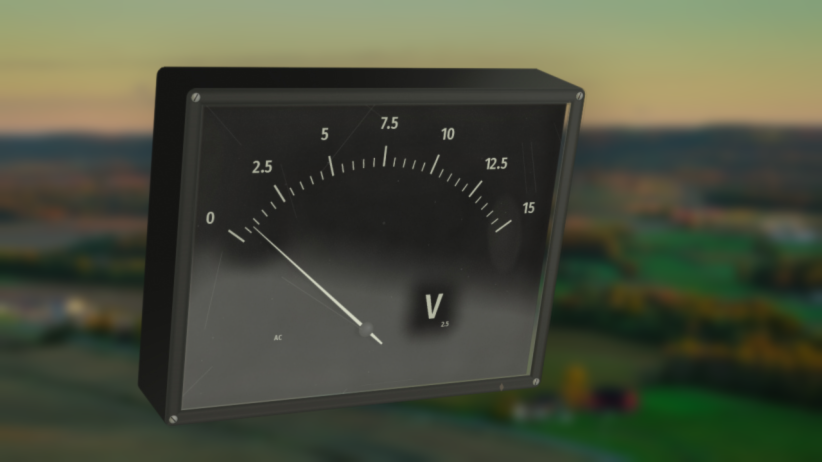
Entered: 0.75 V
